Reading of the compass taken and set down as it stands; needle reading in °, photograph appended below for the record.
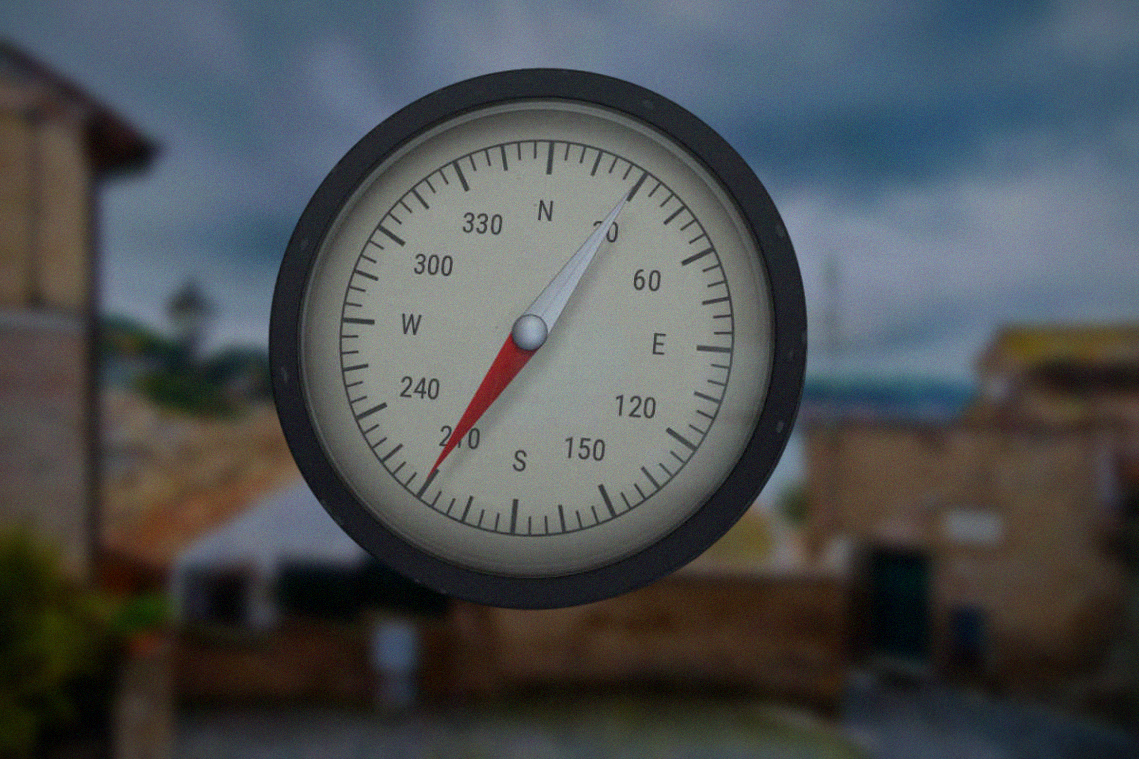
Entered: 210 °
